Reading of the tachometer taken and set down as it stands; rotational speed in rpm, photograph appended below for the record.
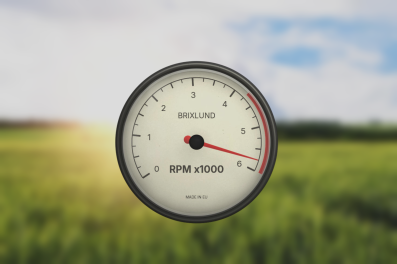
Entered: 5750 rpm
